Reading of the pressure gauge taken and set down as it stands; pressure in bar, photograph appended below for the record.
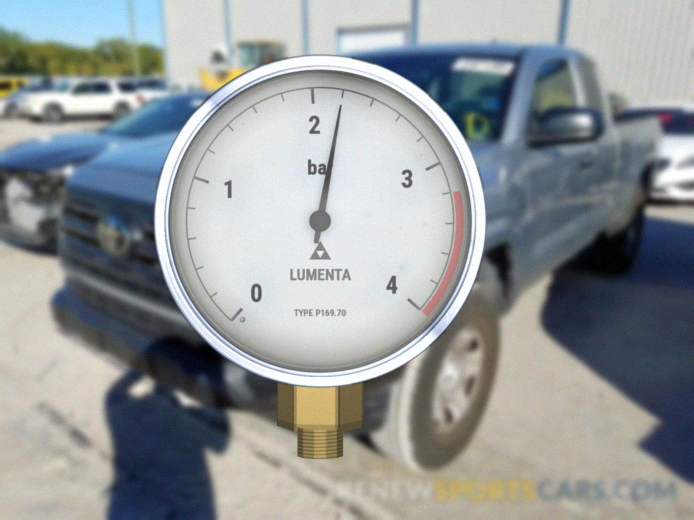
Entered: 2.2 bar
